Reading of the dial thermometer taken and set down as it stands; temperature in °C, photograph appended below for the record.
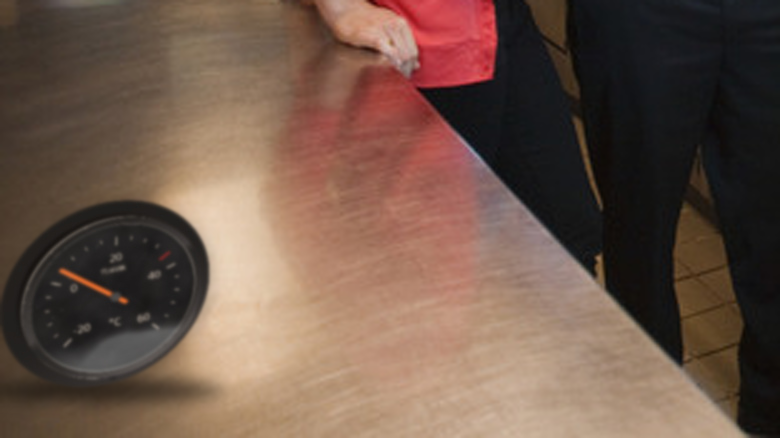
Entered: 4 °C
